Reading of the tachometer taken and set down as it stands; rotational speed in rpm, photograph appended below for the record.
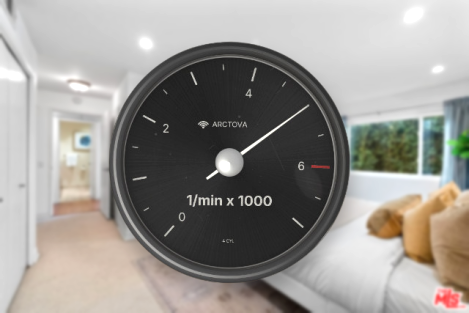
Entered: 5000 rpm
